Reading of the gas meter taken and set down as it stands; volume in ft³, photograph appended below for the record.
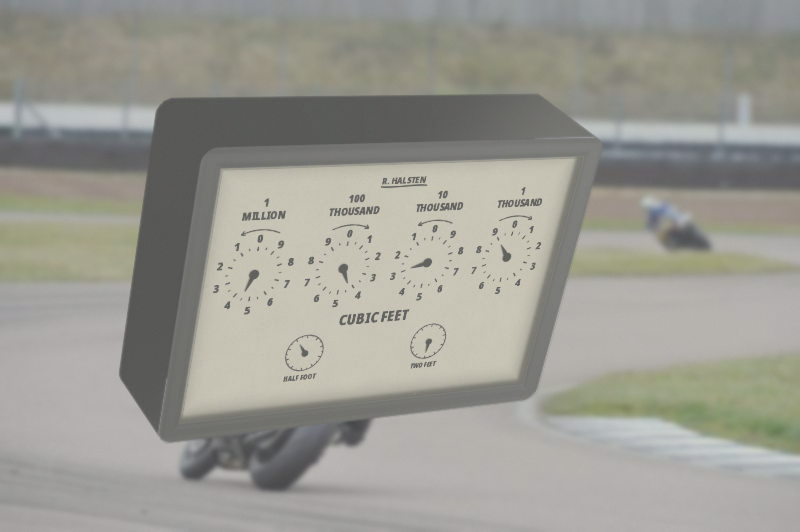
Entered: 442900 ft³
